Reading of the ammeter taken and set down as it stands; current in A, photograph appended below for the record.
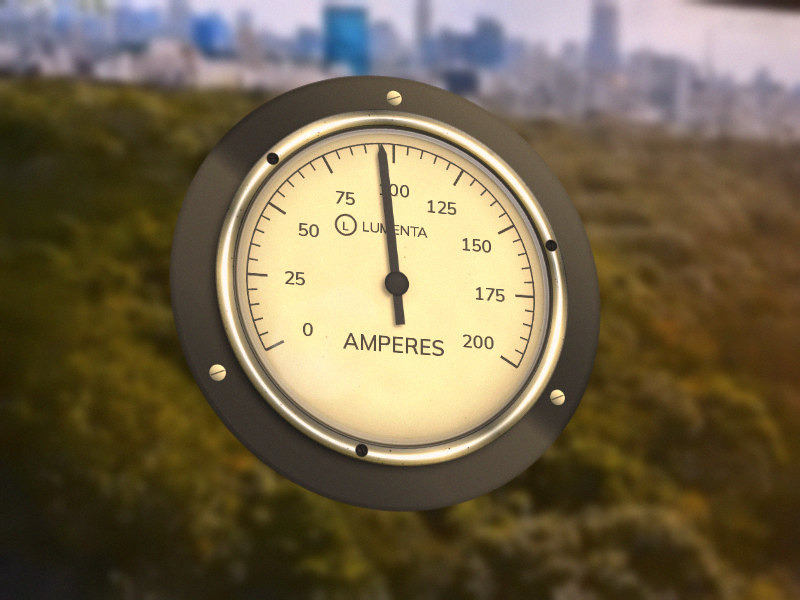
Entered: 95 A
